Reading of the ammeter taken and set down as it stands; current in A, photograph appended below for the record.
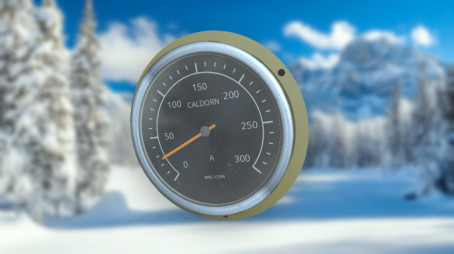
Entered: 25 A
